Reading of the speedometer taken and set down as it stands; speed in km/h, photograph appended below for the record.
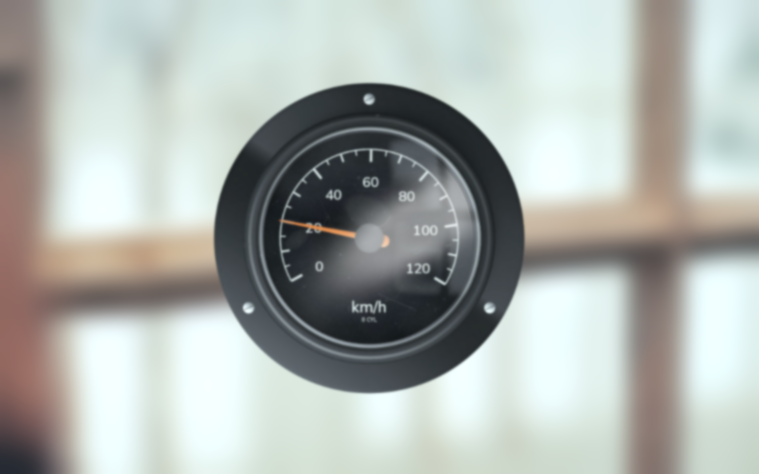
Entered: 20 km/h
